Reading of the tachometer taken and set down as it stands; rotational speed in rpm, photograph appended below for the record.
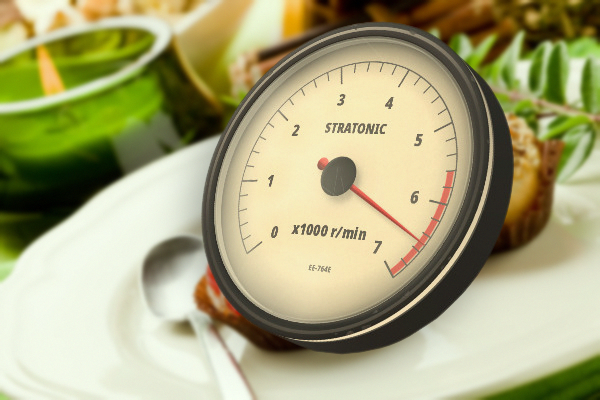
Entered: 6500 rpm
